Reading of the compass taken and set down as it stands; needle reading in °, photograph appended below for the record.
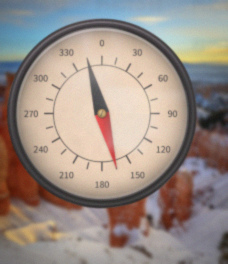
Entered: 165 °
